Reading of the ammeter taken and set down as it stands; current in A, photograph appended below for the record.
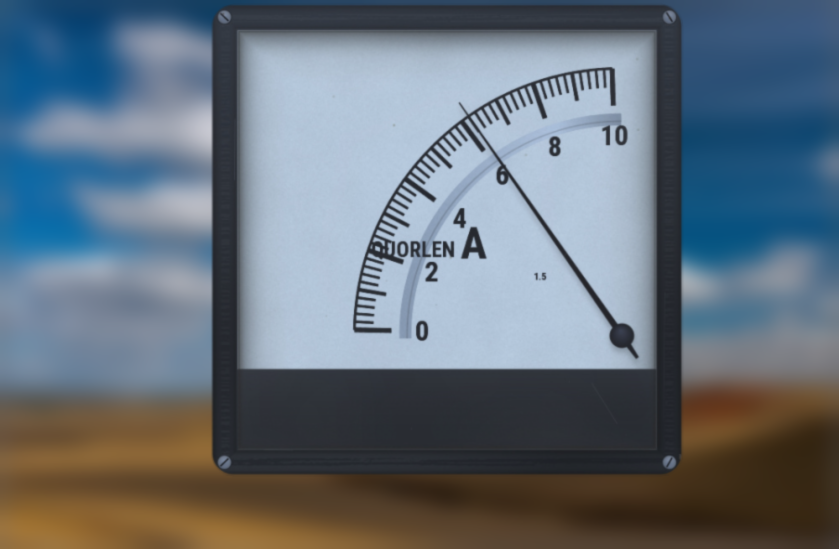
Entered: 6.2 A
